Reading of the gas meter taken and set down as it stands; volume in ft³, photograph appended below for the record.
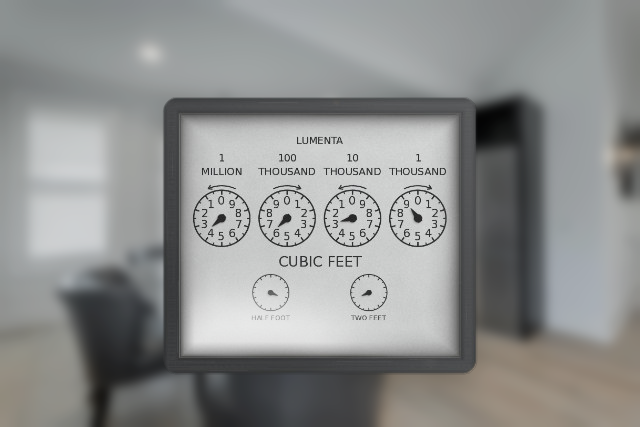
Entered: 362900 ft³
